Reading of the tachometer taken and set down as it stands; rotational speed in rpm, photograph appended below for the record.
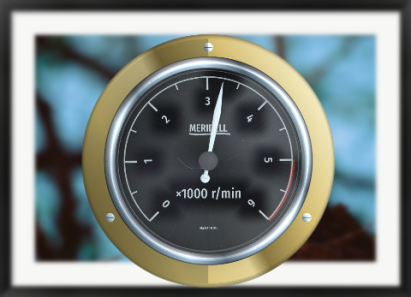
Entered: 3250 rpm
